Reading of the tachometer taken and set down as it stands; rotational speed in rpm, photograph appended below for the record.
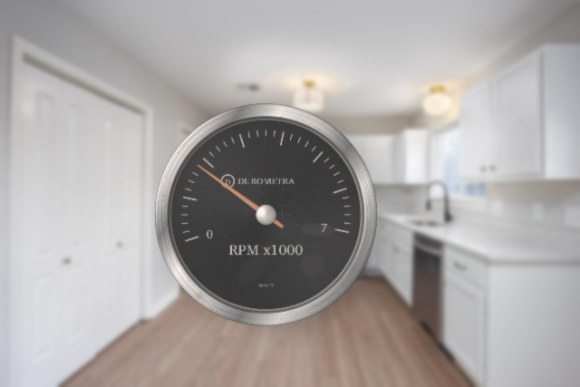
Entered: 1800 rpm
